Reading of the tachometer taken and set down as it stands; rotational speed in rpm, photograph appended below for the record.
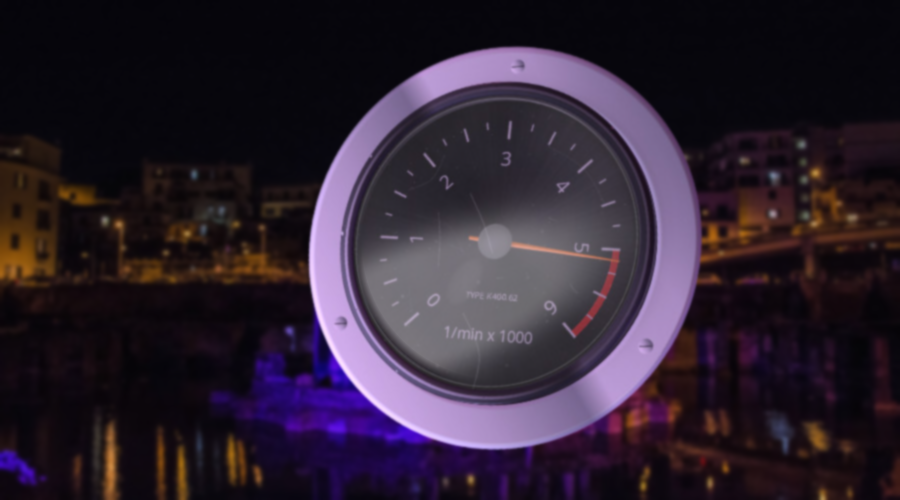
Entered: 5125 rpm
